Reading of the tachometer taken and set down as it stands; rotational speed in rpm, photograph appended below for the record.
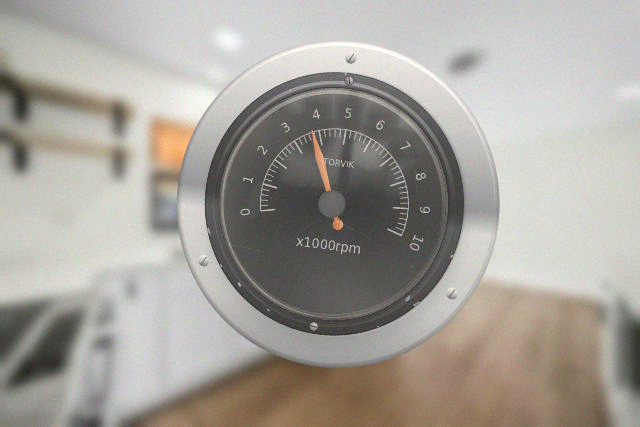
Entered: 3800 rpm
